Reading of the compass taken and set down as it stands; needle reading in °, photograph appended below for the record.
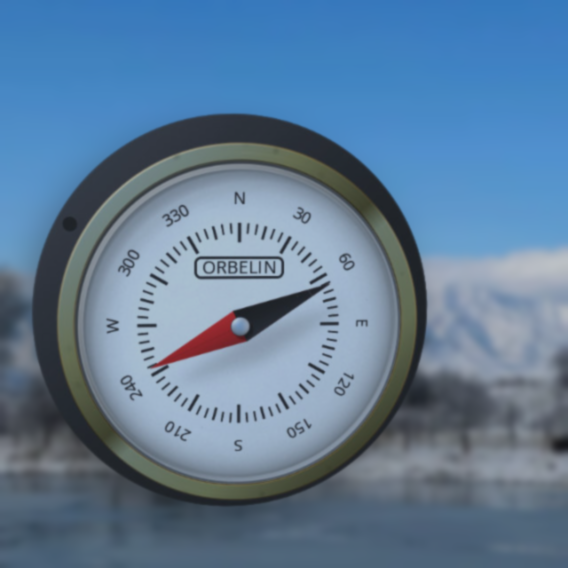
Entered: 245 °
